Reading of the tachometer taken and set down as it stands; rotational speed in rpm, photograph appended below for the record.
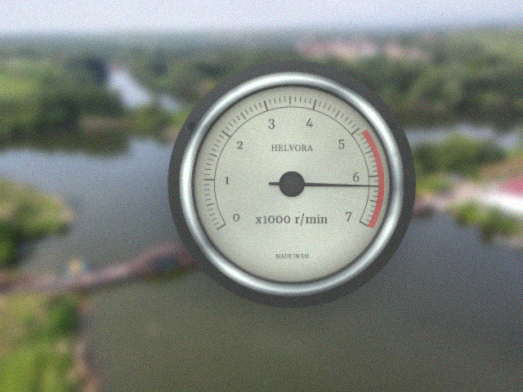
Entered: 6200 rpm
